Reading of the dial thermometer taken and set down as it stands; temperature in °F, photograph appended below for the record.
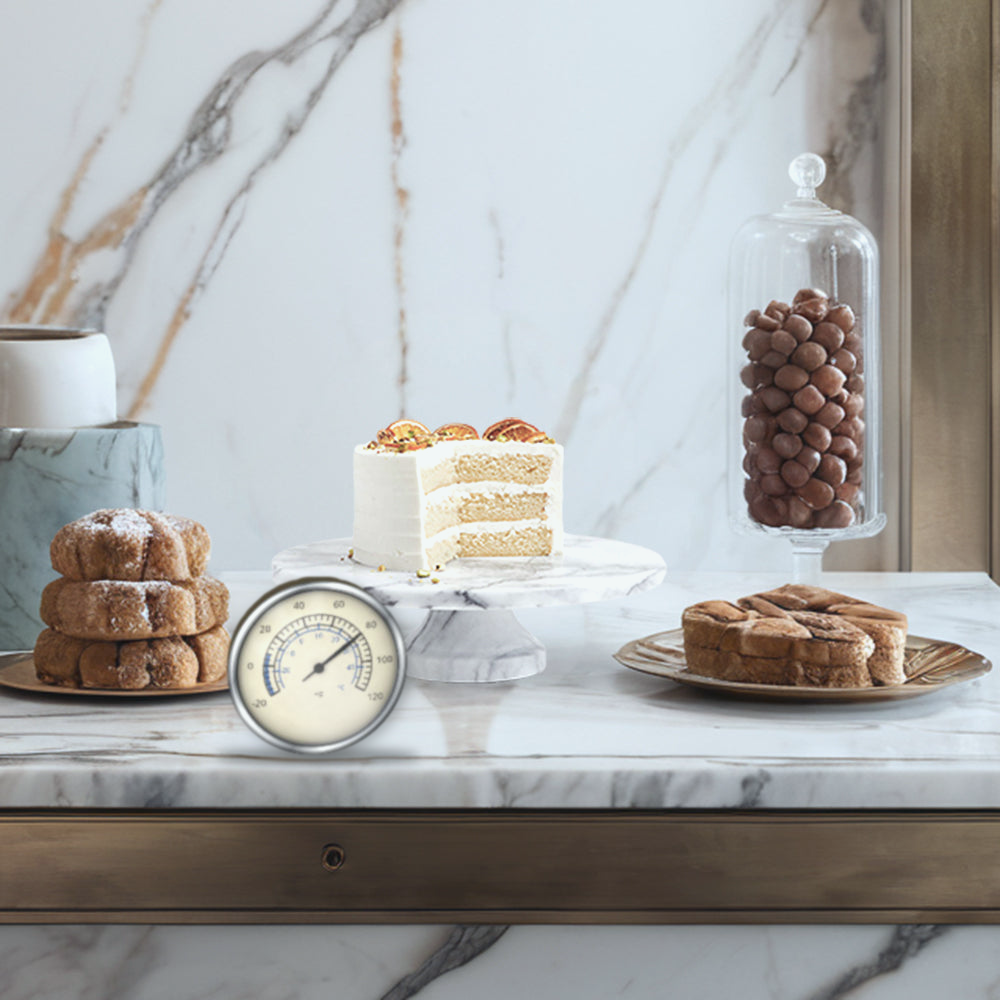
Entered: 80 °F
